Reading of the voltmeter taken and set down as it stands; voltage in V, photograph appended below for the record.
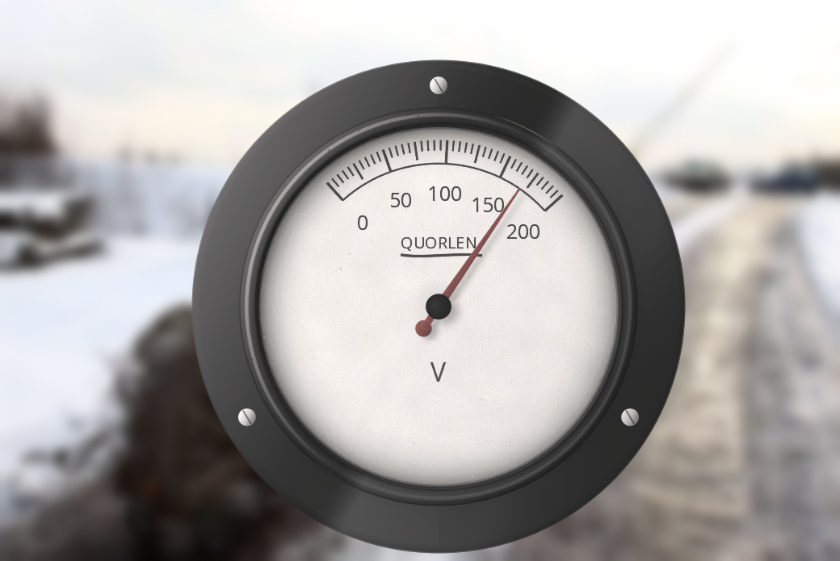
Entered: 170 V
